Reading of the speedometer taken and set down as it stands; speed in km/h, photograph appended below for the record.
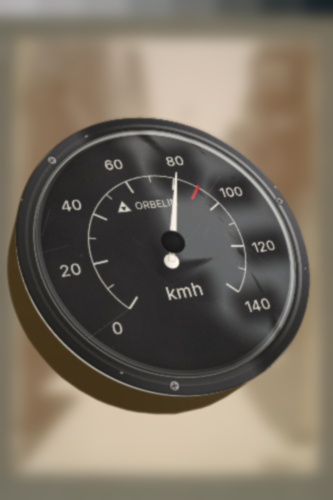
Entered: 80 km/h
